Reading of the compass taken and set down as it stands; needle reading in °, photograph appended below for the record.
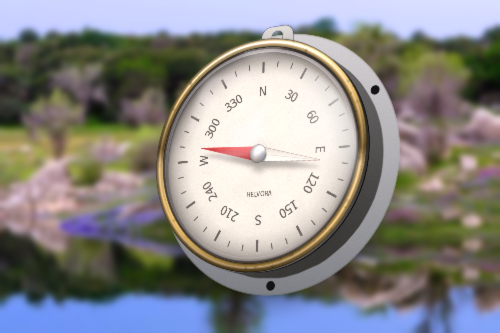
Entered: 280 °
